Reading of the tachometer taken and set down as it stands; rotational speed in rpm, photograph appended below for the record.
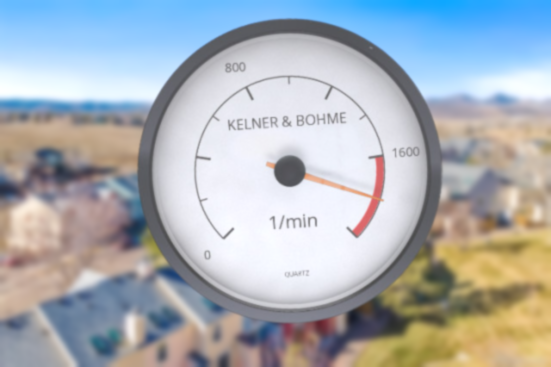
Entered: 1800 rpm
